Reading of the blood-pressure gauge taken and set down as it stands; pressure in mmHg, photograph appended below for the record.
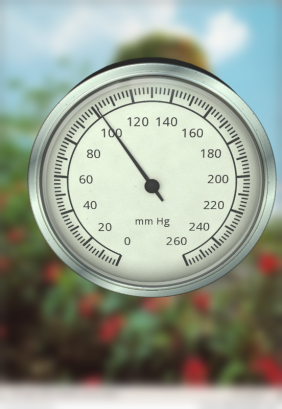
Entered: 102 mmHg
